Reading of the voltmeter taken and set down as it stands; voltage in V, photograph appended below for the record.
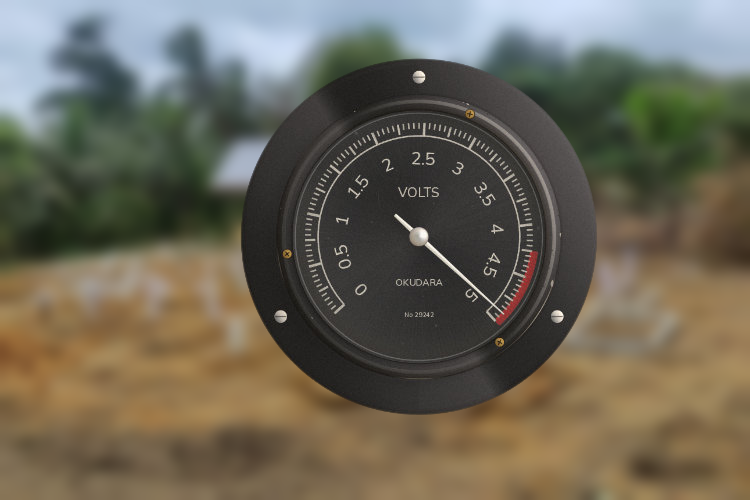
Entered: 4.9 V
